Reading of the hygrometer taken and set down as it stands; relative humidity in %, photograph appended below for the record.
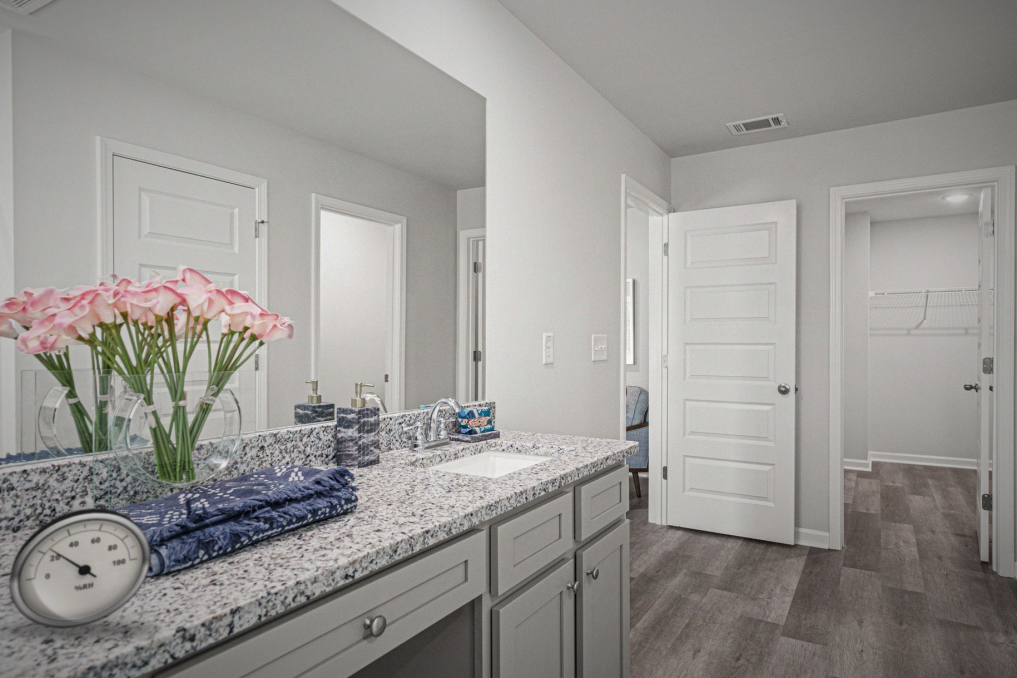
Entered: 25 %
